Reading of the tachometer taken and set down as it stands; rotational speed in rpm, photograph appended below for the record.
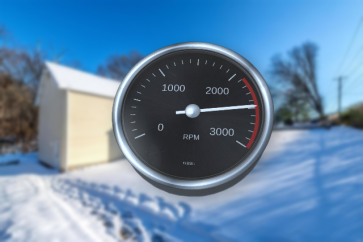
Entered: 2500 rpm
